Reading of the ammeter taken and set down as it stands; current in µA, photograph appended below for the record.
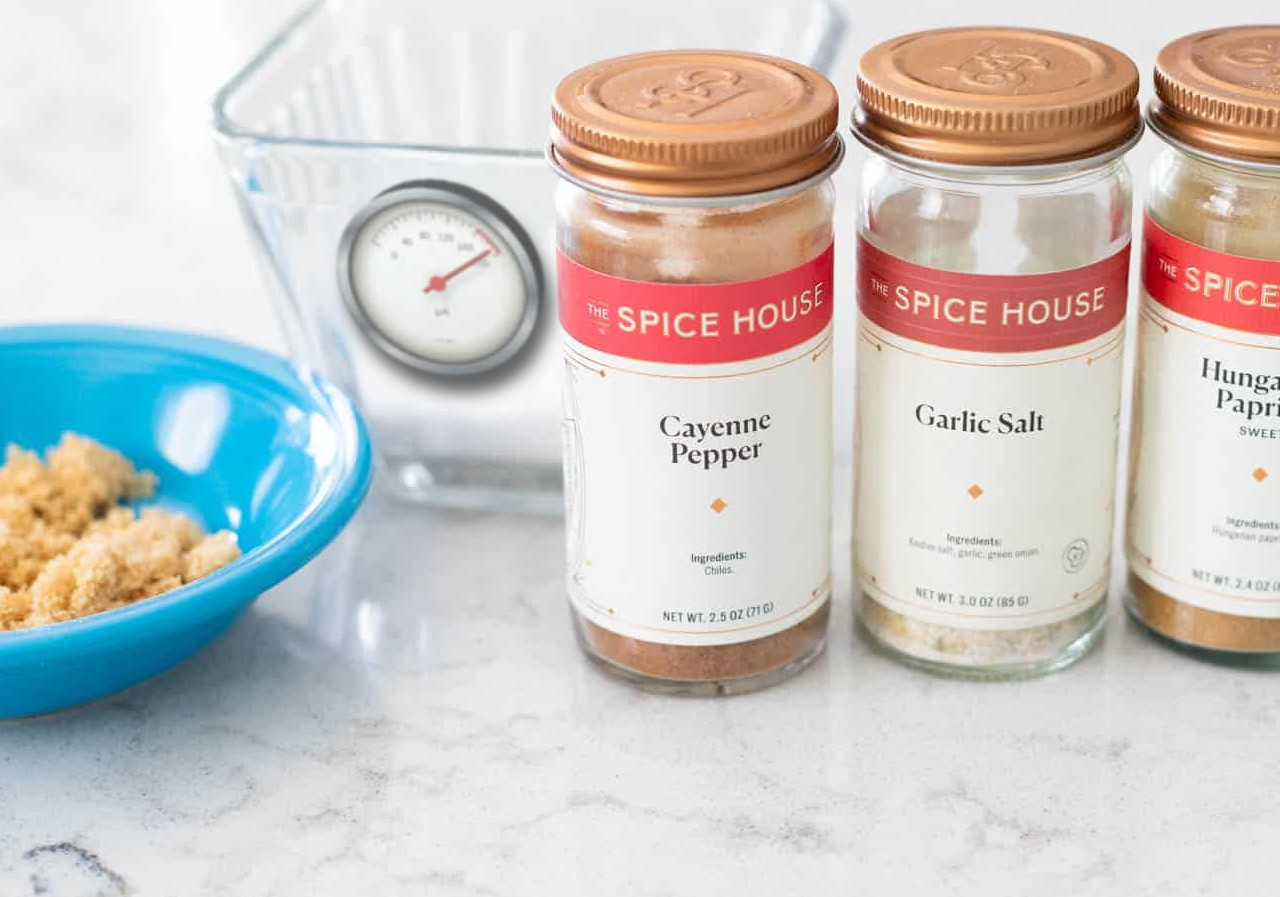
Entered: 190 µA
